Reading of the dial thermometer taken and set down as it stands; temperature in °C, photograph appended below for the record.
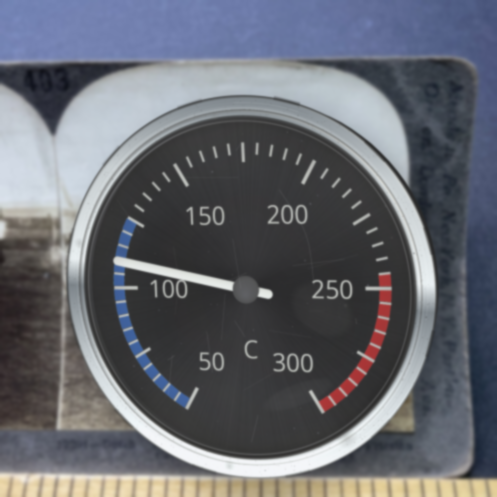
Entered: 110 °C
